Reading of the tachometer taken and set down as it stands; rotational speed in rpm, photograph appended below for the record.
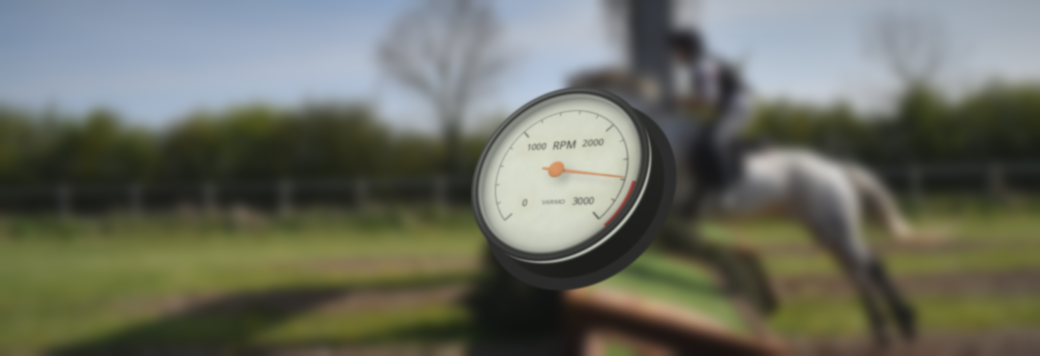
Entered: 2600 rpm
